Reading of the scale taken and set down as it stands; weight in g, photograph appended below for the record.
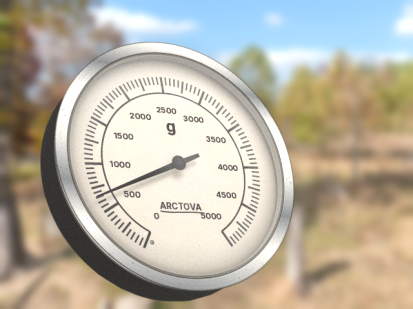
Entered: 650 g
